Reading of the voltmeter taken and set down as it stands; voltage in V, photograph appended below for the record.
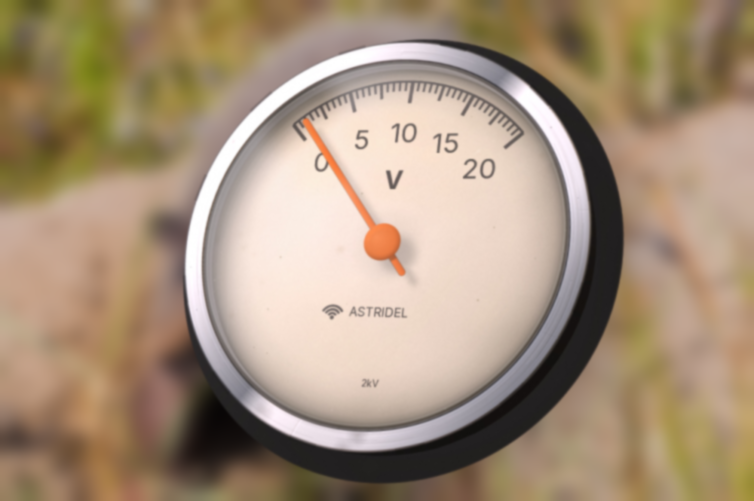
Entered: 1 V
